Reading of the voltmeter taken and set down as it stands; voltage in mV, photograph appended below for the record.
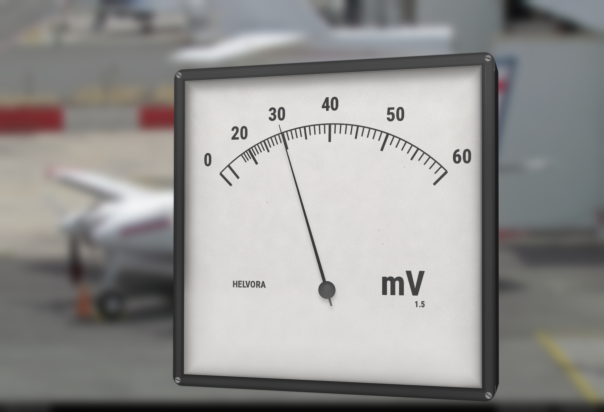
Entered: 30 mV
